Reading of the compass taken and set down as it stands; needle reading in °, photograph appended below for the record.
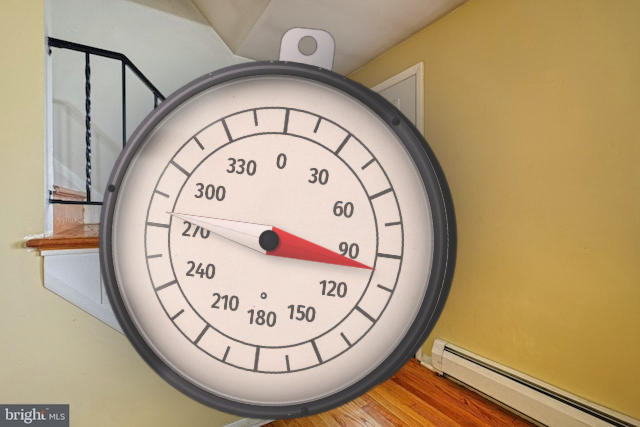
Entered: 97.5 °
